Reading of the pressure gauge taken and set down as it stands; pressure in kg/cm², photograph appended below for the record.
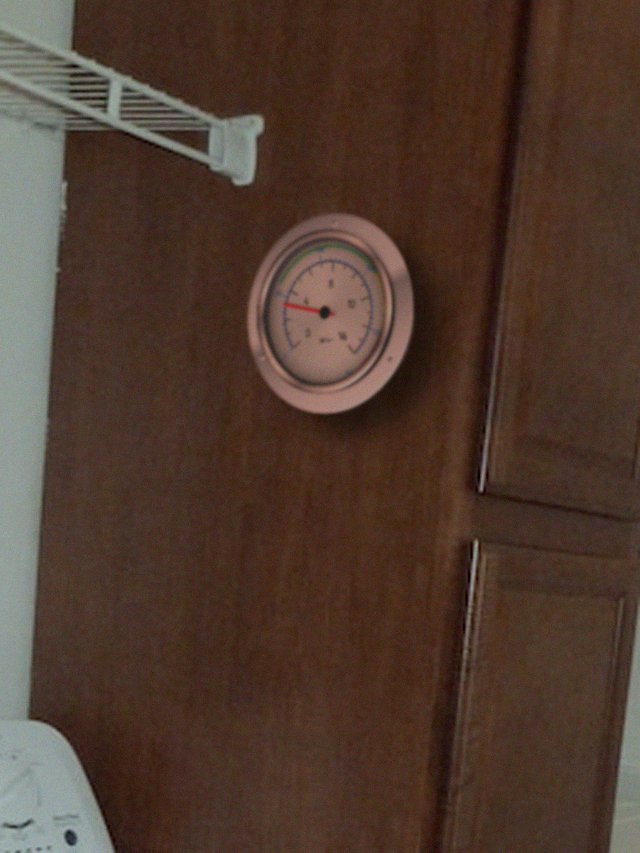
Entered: 3 kg/cm²
